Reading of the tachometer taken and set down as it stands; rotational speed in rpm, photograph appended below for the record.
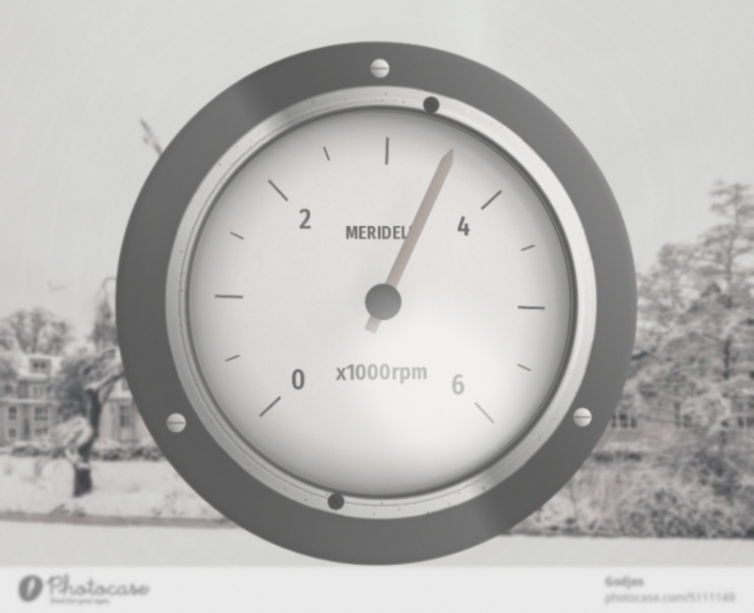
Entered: 3500 rpm
